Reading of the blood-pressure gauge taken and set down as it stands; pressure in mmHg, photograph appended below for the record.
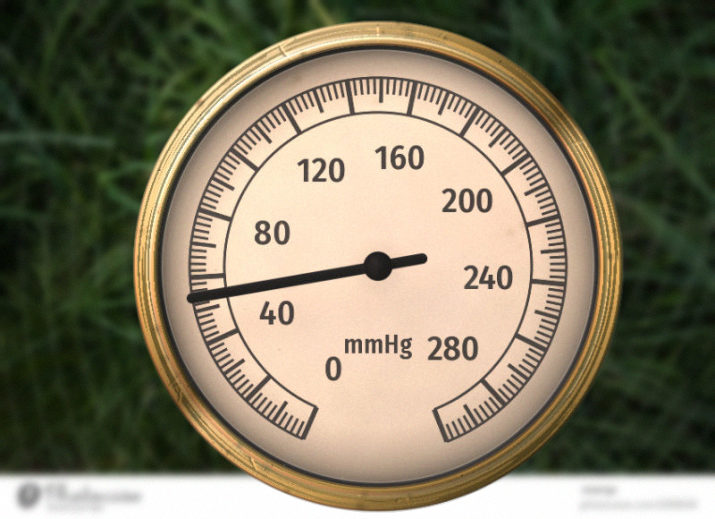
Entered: 54 mmHg
